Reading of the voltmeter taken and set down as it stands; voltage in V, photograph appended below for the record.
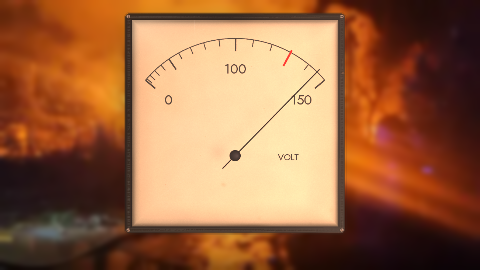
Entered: 145 V
